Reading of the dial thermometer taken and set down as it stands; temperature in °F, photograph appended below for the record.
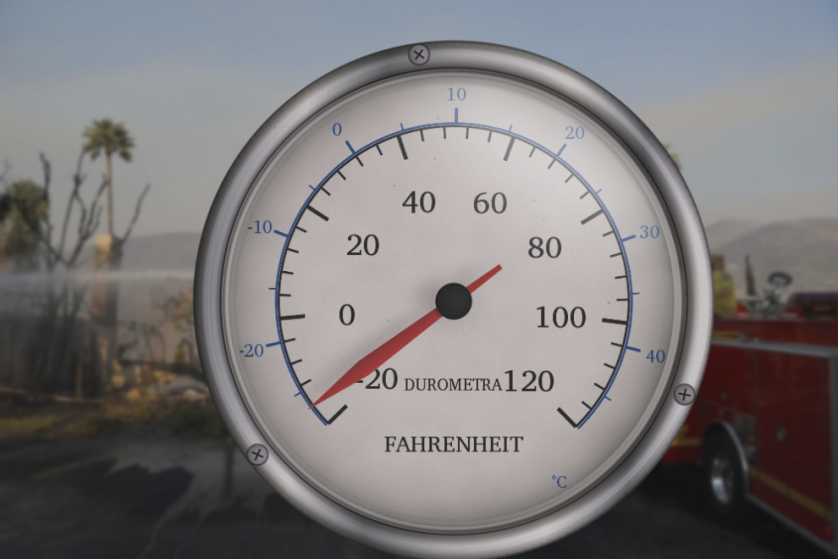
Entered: -16 °F
